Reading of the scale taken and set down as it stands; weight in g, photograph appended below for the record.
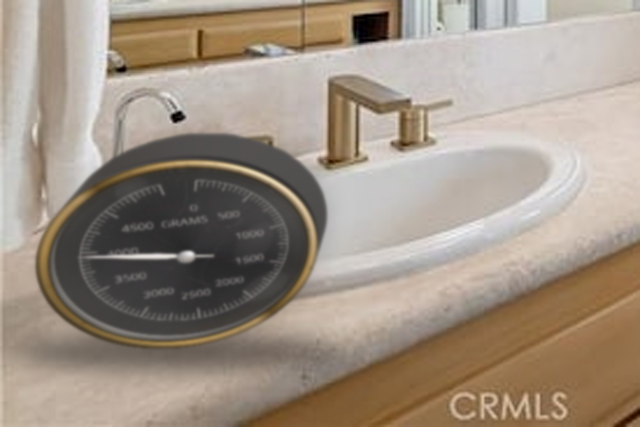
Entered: 4000 g
